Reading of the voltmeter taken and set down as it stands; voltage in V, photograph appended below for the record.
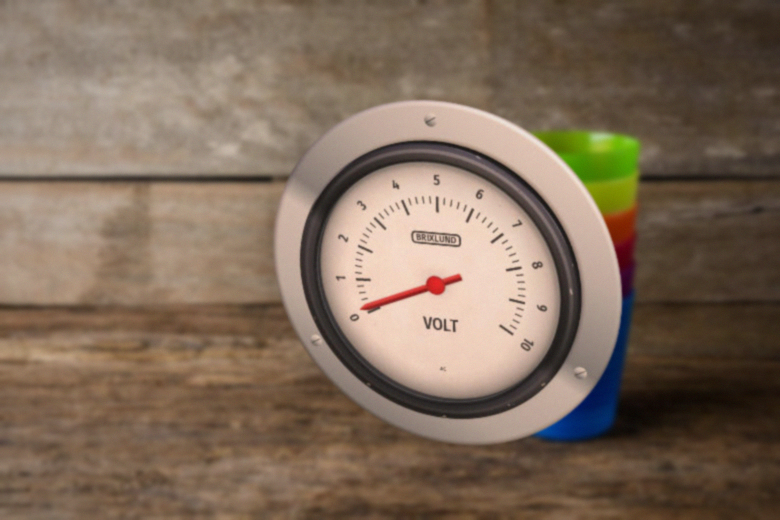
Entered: 0.2 V
